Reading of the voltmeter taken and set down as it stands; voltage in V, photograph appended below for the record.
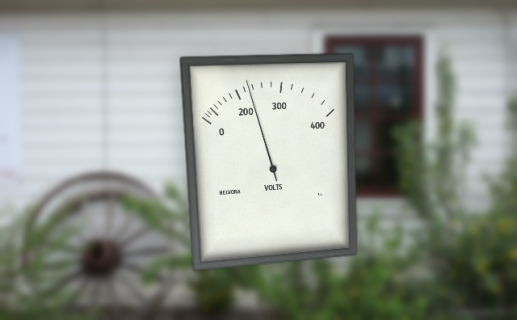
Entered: 230 V
